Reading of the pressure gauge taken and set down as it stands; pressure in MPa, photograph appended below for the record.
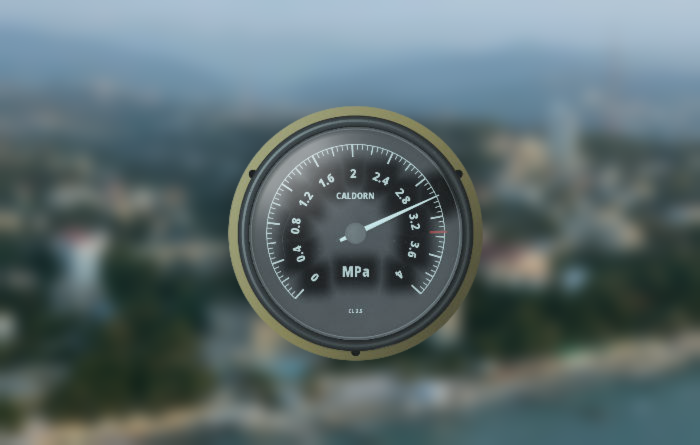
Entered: 3 MPa
